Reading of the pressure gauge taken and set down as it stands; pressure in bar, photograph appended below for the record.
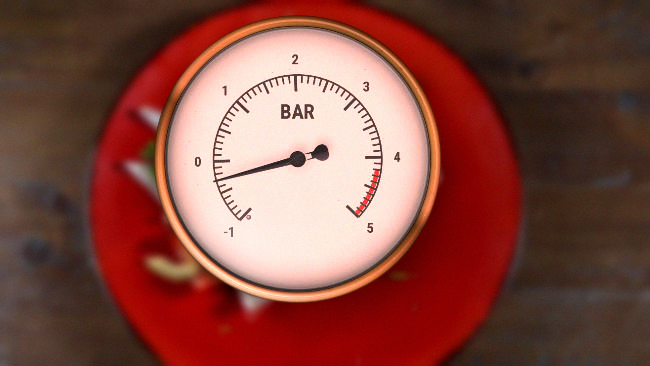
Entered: -0.3 bar
